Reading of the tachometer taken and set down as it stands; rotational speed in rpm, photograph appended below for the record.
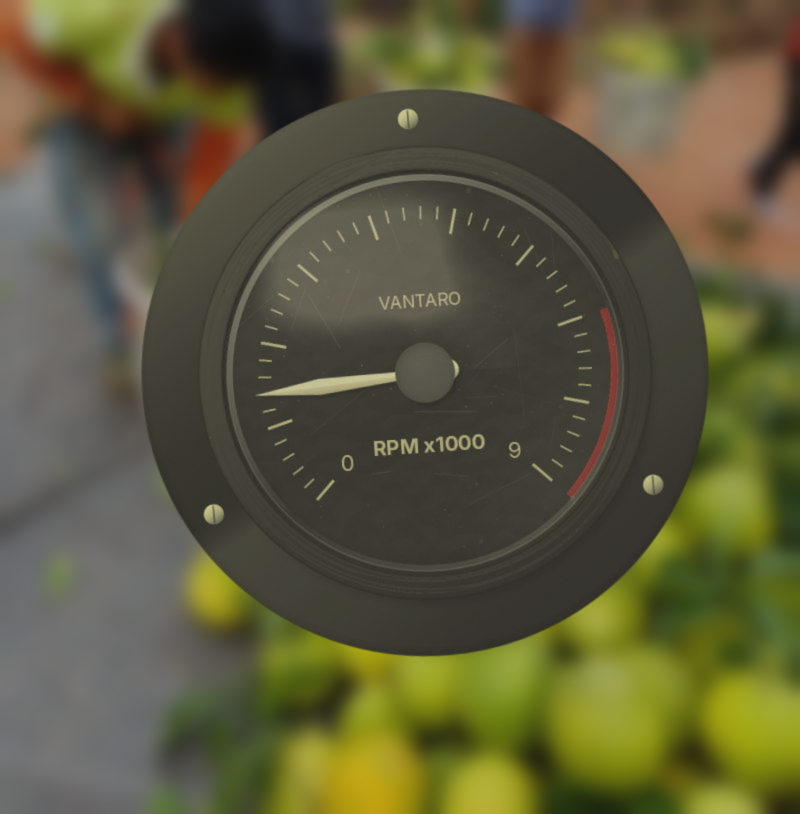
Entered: 1400 rpm
